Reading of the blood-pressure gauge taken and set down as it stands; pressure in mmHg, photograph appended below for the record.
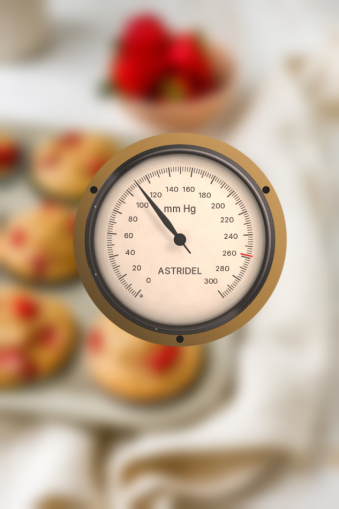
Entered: 110 mmHg
